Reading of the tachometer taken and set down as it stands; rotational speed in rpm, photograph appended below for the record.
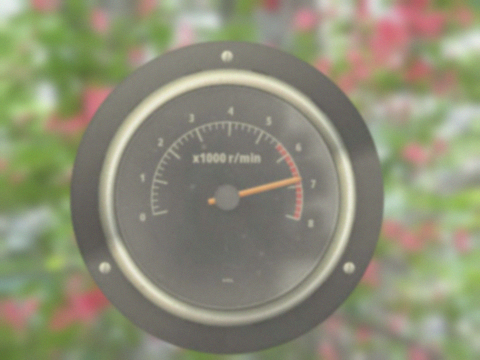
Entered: 6800 rpm
